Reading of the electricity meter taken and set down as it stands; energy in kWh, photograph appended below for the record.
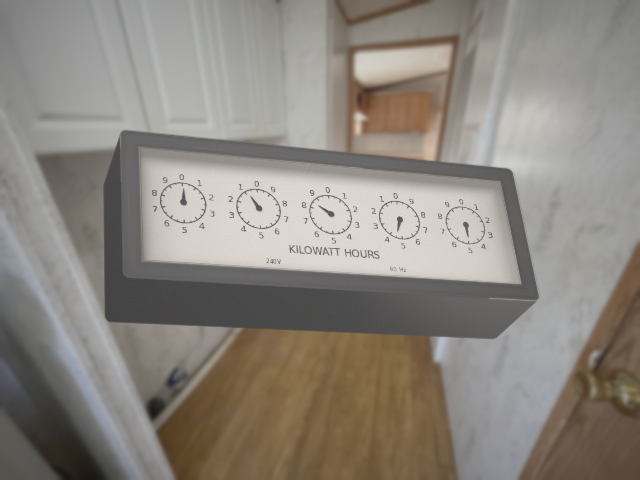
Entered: 845 kWh
